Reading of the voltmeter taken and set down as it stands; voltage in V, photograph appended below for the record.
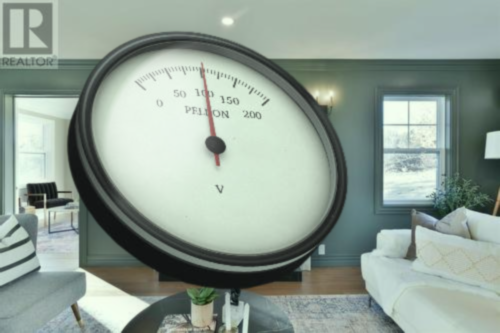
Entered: 100 V
